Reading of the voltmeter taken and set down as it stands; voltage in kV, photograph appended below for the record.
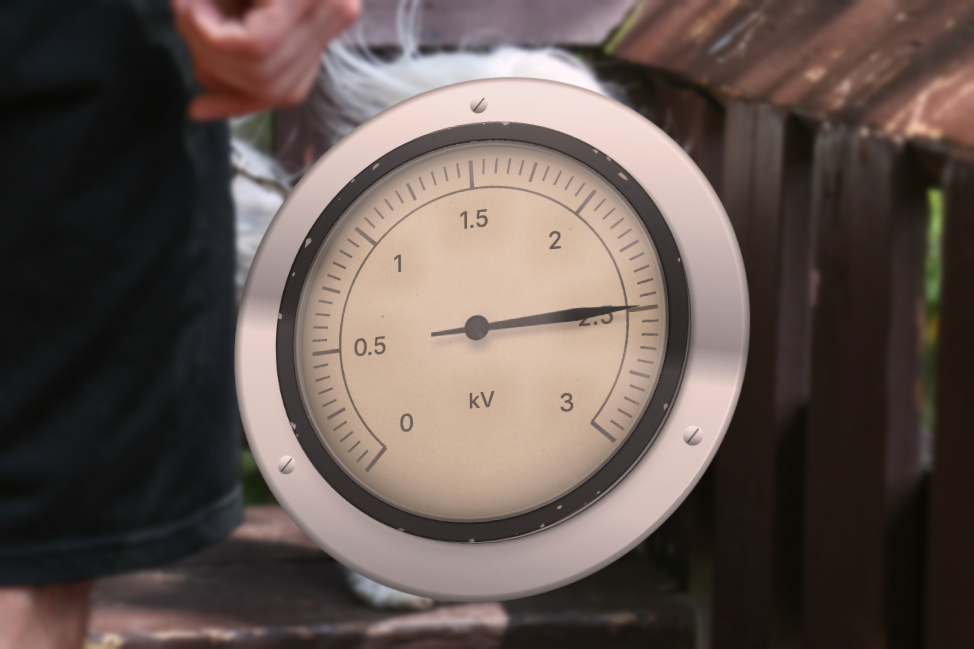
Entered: 2.5 kV
